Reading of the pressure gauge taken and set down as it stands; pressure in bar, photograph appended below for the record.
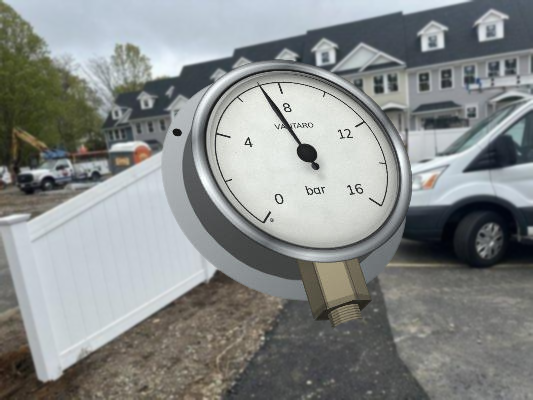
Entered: 7 bar
